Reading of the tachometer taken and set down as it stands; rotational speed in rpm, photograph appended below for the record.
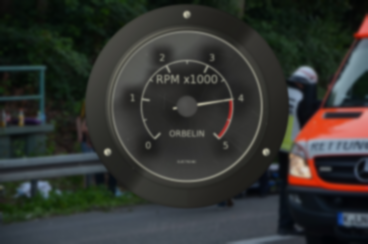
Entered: 4000 rpm
